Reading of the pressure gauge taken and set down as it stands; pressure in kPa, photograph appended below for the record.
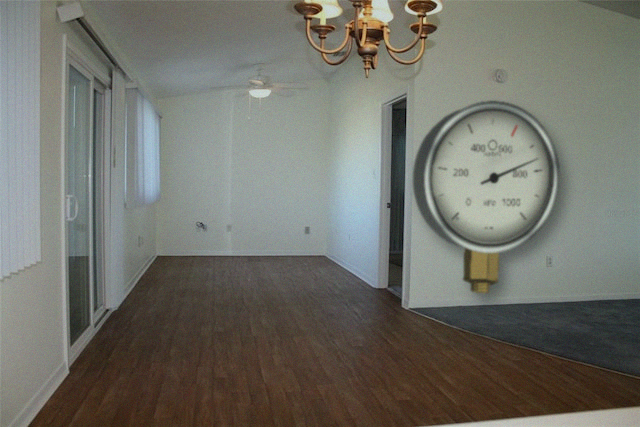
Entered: 750 kPa
